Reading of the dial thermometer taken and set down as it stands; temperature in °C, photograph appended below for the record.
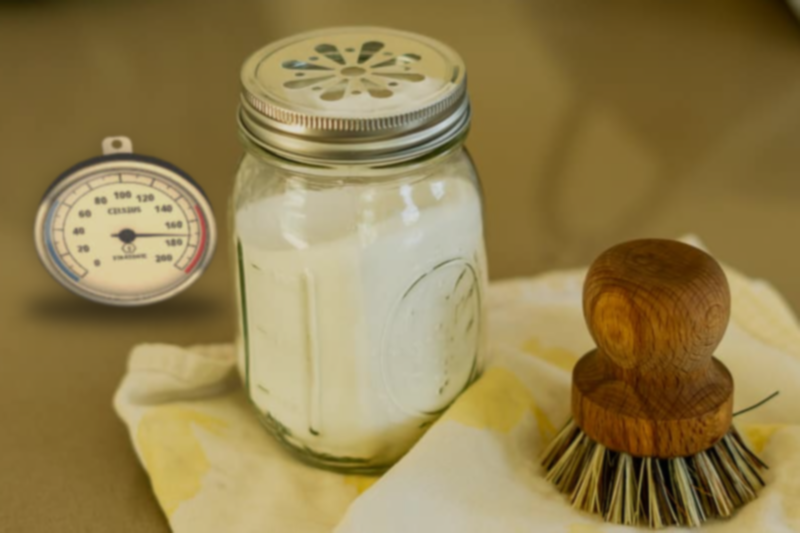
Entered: 170 °C
